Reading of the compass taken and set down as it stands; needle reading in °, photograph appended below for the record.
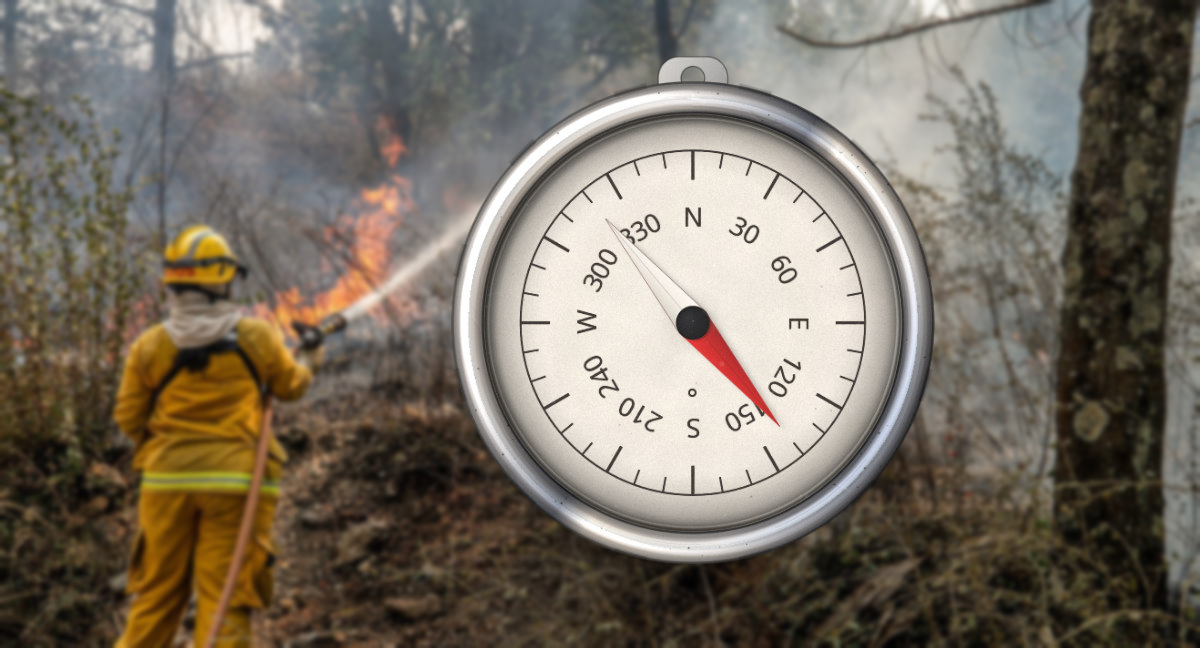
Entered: 140 °
